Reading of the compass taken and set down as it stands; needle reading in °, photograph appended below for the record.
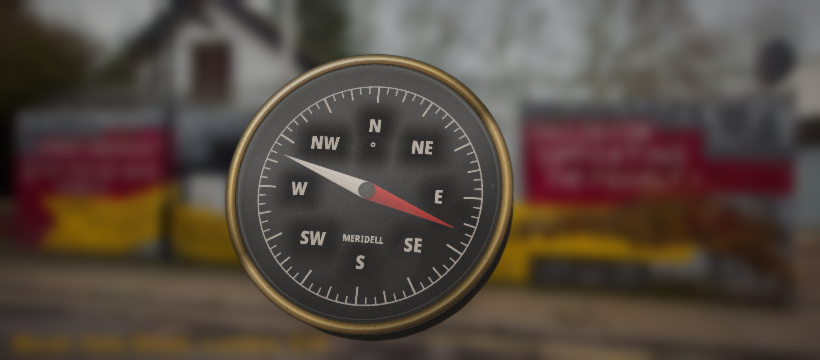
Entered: 110 °
